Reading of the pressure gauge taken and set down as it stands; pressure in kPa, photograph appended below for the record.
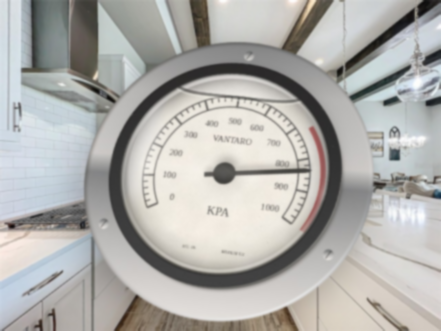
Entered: 840 kPa
